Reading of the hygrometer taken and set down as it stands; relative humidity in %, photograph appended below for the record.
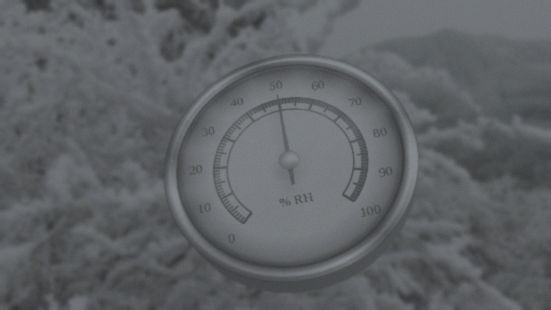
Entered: 50 %
